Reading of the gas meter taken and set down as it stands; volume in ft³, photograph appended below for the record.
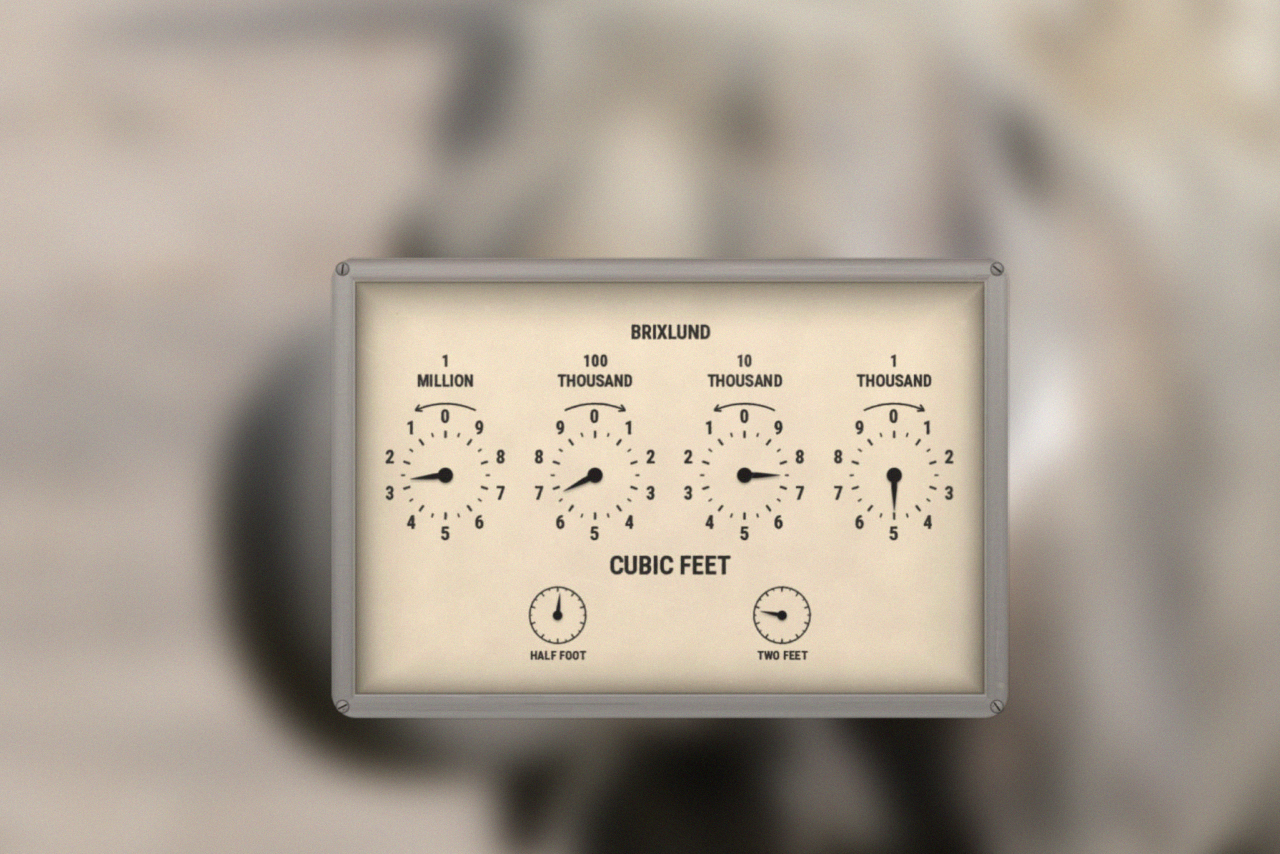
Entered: 267500 ft³
